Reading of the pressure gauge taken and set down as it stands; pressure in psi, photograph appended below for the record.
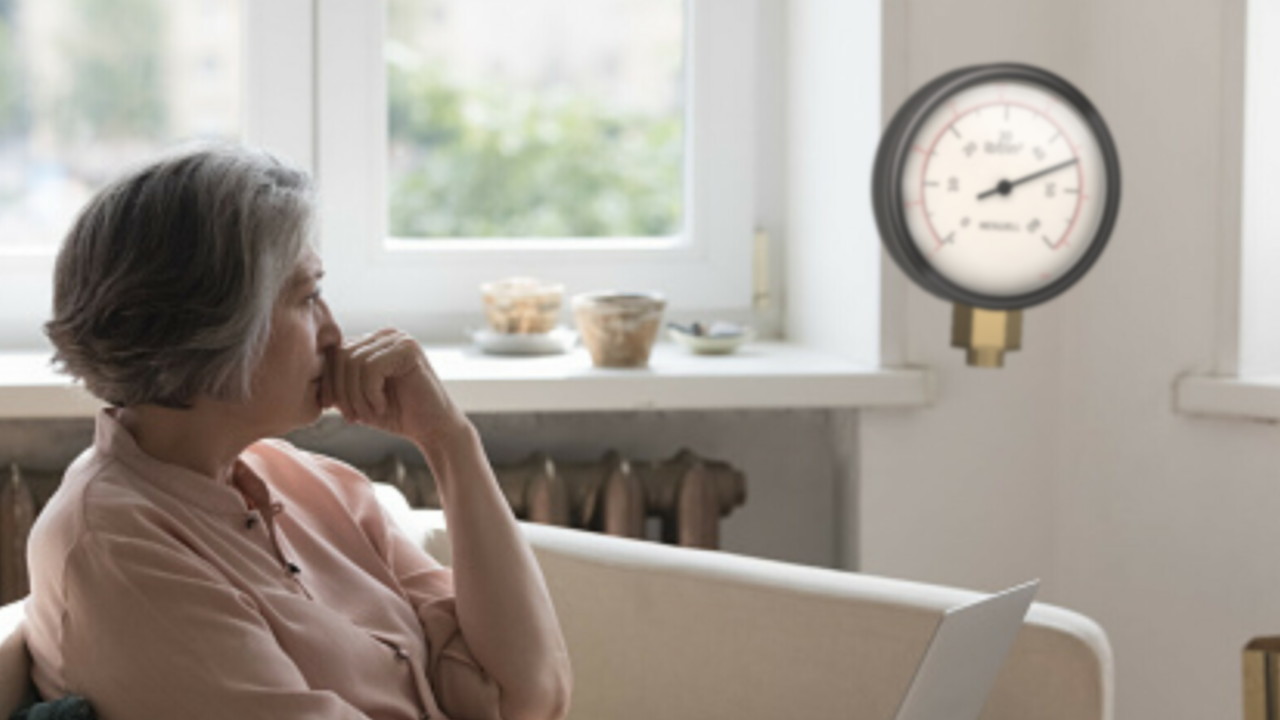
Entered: 45 psi
